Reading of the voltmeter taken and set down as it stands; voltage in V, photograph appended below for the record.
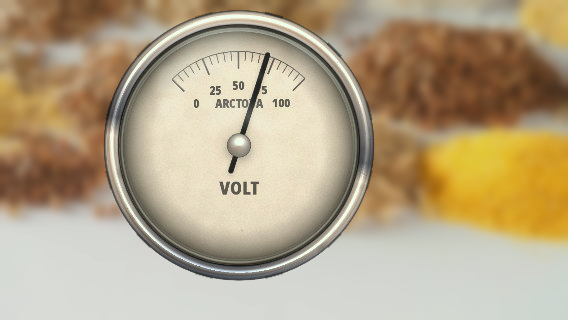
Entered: 70 V
